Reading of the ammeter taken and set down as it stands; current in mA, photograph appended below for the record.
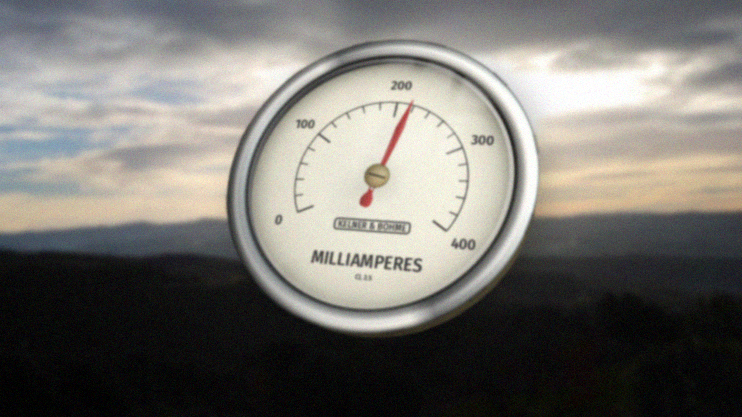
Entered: 220 mA
